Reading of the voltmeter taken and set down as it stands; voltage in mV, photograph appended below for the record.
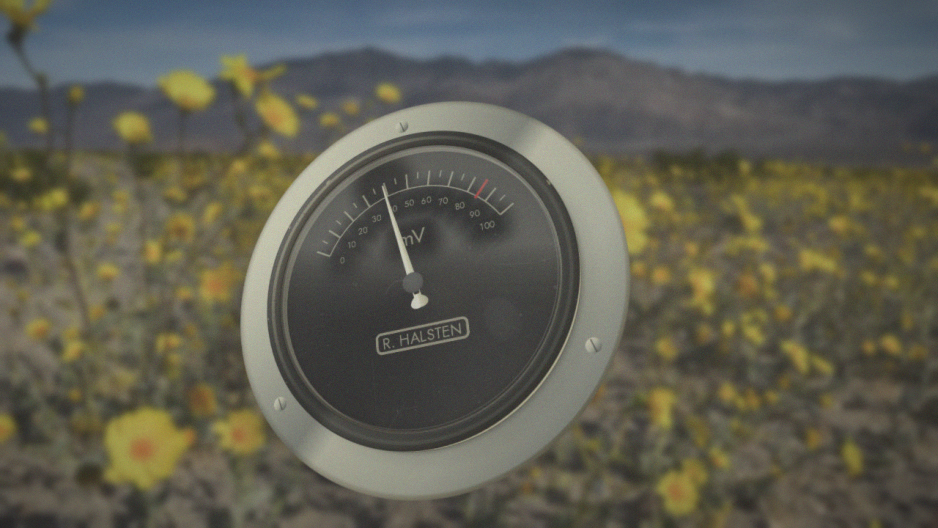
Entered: 40 mV
